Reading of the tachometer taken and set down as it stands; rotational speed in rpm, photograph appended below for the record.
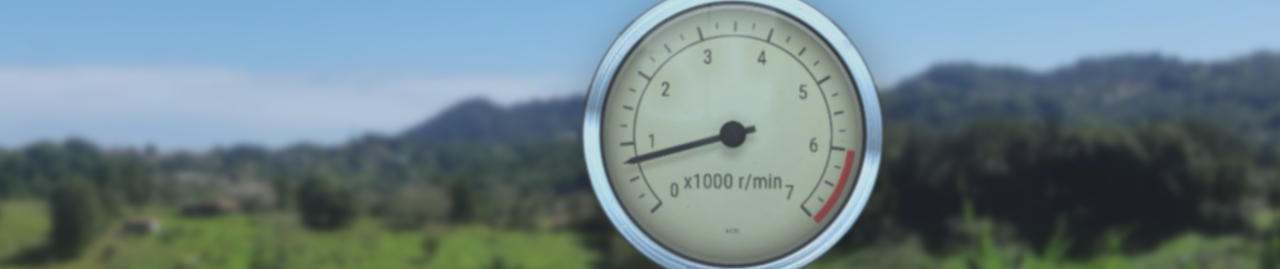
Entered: 750 rpm
